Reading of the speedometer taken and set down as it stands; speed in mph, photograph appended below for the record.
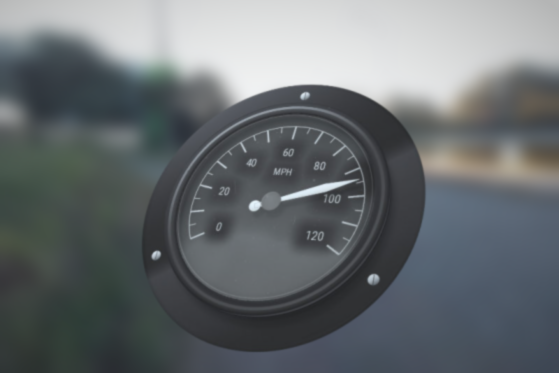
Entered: 95 mph
